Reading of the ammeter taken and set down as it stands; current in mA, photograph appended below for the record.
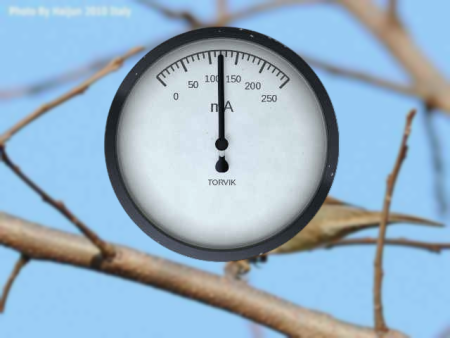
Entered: 120 mA
